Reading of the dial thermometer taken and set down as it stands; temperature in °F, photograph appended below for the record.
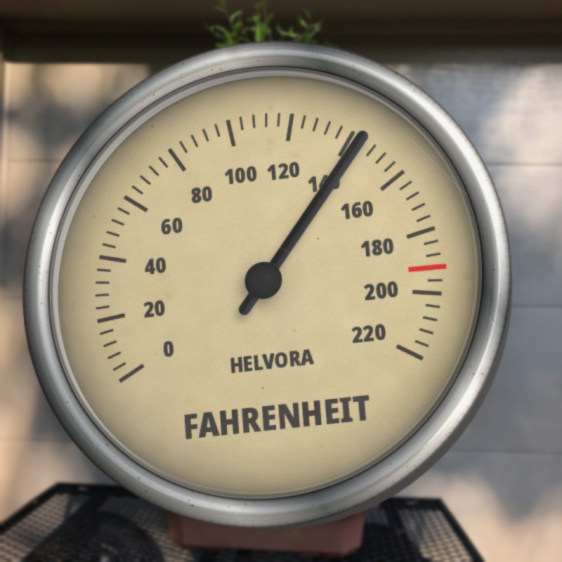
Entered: 144 °F
